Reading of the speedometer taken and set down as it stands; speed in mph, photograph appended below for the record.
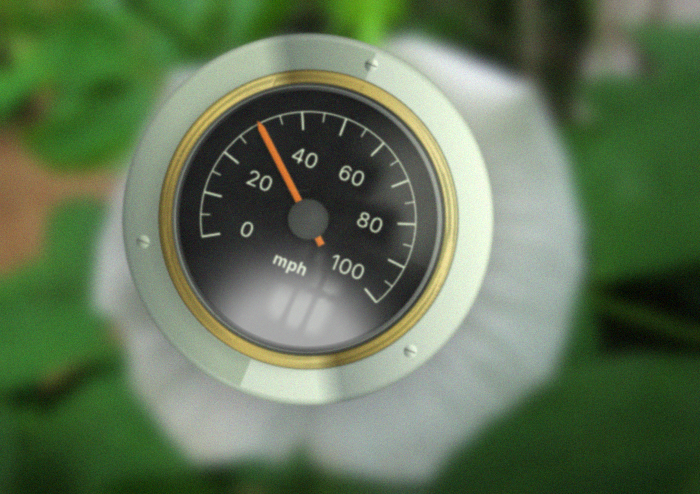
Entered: 30 mph
